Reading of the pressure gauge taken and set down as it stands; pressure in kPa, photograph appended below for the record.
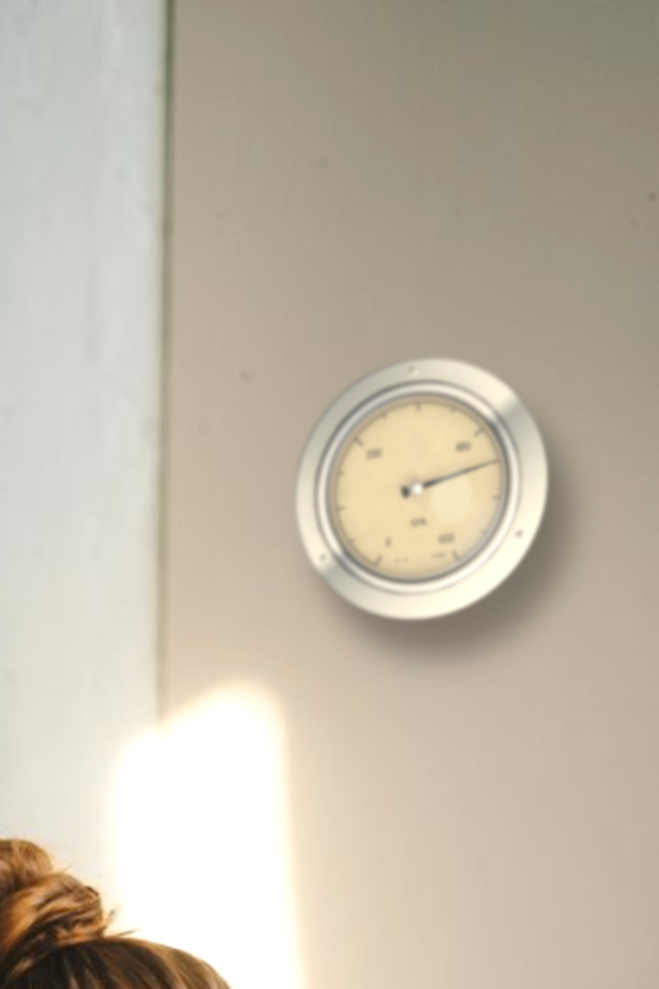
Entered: 450 kPa
